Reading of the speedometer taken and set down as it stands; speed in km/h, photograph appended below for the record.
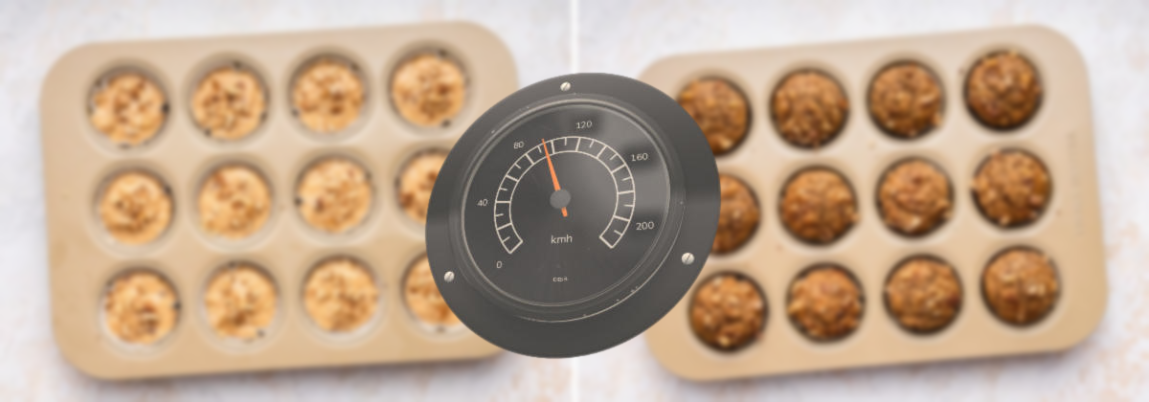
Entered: 95 km/h
